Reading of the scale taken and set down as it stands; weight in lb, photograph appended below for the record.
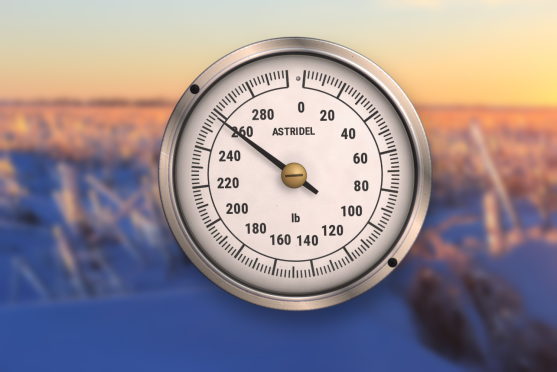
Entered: 258 lb
